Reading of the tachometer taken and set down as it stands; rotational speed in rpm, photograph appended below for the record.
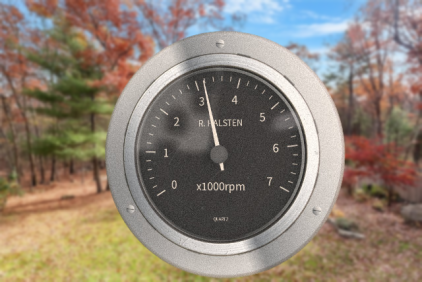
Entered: 3200 rpm
